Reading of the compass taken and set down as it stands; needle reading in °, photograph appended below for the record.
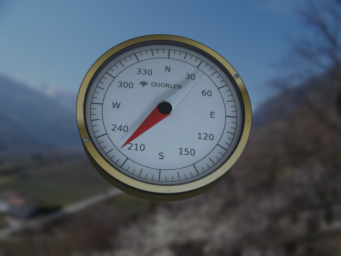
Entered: 220 °
